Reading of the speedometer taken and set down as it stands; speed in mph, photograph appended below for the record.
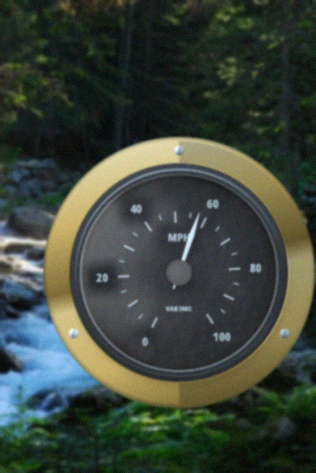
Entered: 57.5 mph
